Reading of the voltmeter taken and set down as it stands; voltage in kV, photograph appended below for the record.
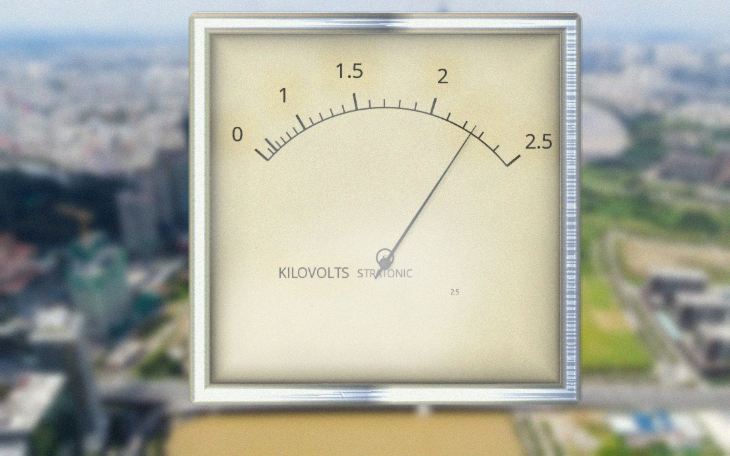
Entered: 2.25 kV
